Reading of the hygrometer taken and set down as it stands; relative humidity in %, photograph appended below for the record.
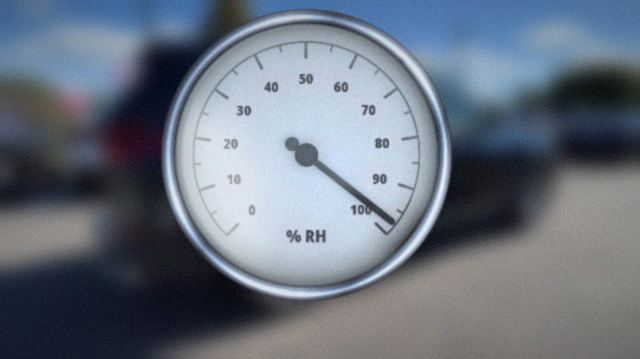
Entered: 97.5 %
